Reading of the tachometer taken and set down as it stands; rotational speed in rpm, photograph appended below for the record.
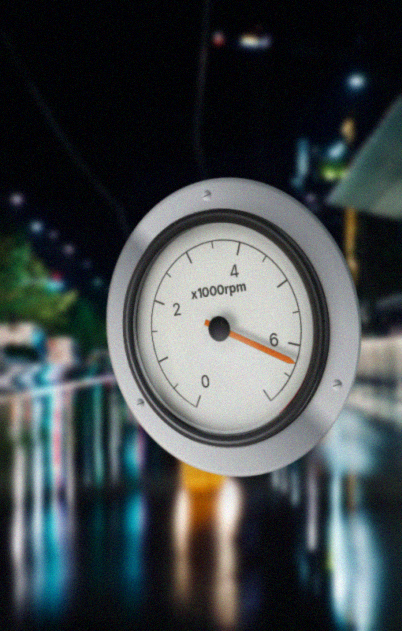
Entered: 6250 rpm
